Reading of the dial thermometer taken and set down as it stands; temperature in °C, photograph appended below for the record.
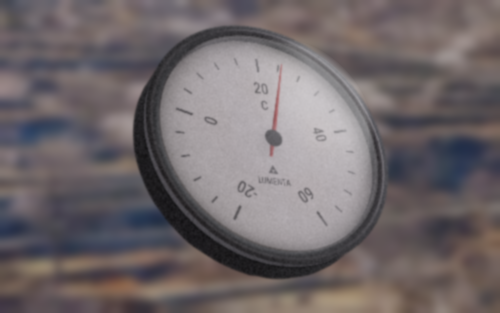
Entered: 24 °C
